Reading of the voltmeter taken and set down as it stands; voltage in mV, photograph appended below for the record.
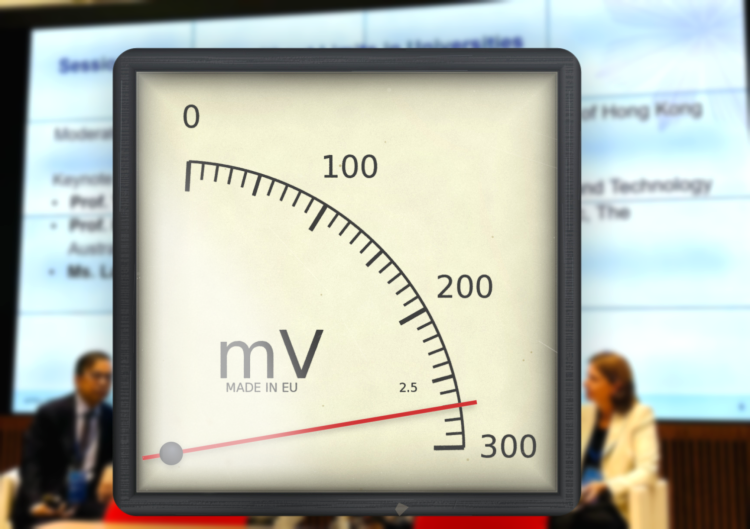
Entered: 270 mV
